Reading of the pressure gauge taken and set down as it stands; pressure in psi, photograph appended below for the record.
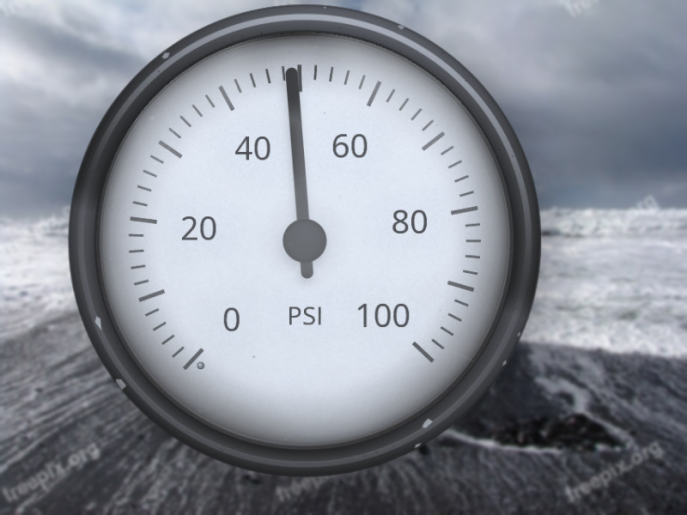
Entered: 49 psi
